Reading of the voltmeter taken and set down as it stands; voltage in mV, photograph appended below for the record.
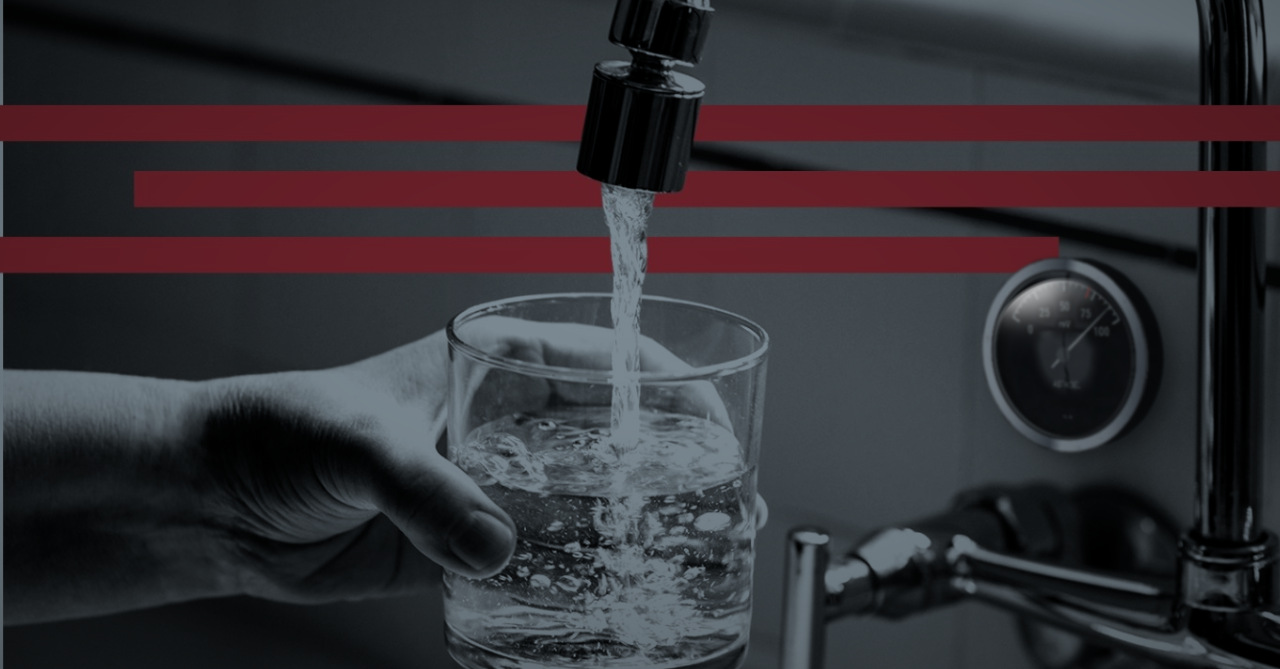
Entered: 90 mV
